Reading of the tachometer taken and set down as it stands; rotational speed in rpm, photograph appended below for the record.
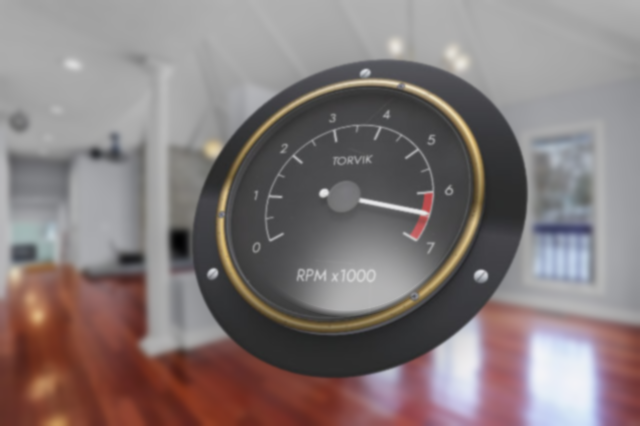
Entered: 6500 rpm
